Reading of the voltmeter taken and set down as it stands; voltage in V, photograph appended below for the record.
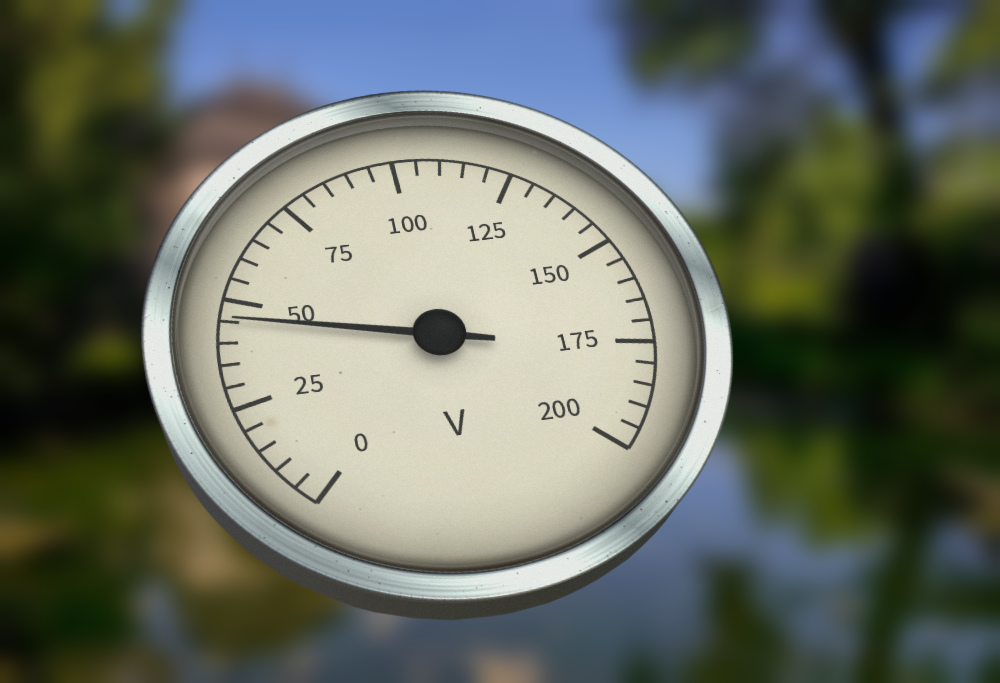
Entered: 45 V
